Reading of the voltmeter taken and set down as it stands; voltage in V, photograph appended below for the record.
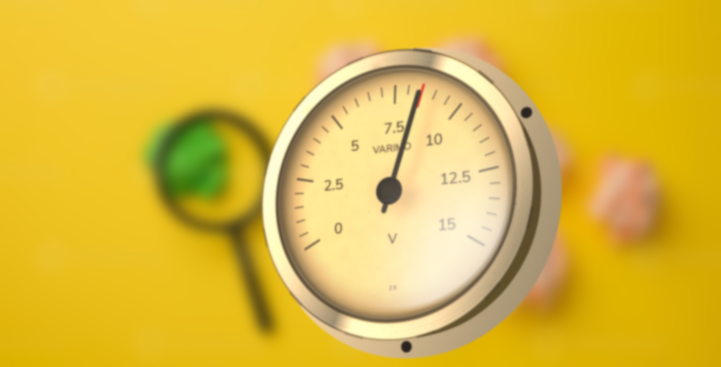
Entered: 8.5 V
